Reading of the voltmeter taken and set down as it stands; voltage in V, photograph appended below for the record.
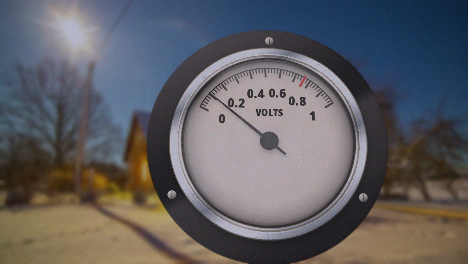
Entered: 0.1 V
